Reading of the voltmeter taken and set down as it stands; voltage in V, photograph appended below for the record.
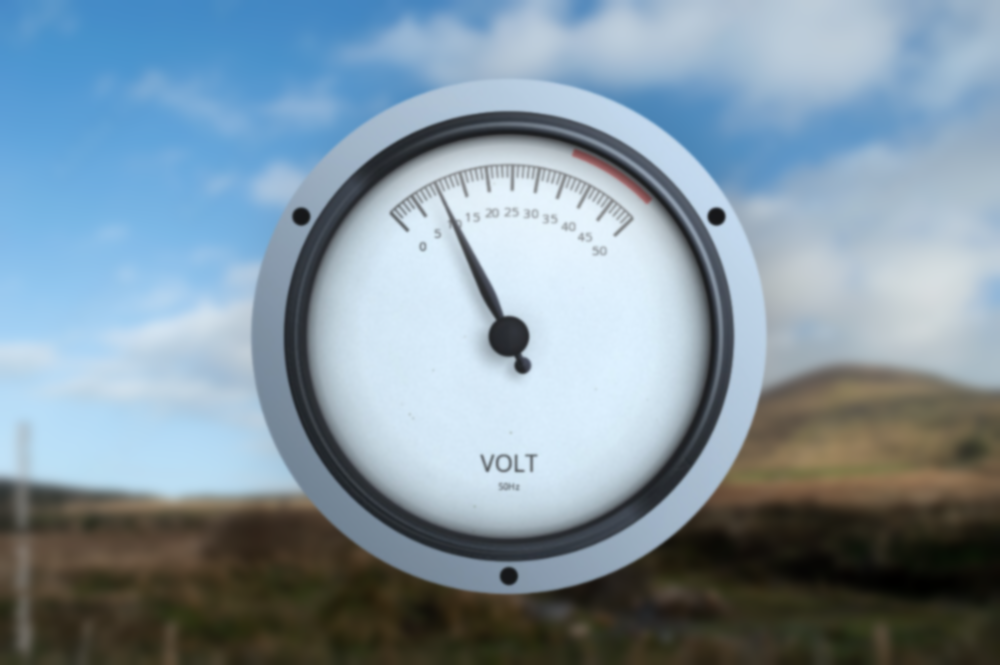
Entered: 10 V
